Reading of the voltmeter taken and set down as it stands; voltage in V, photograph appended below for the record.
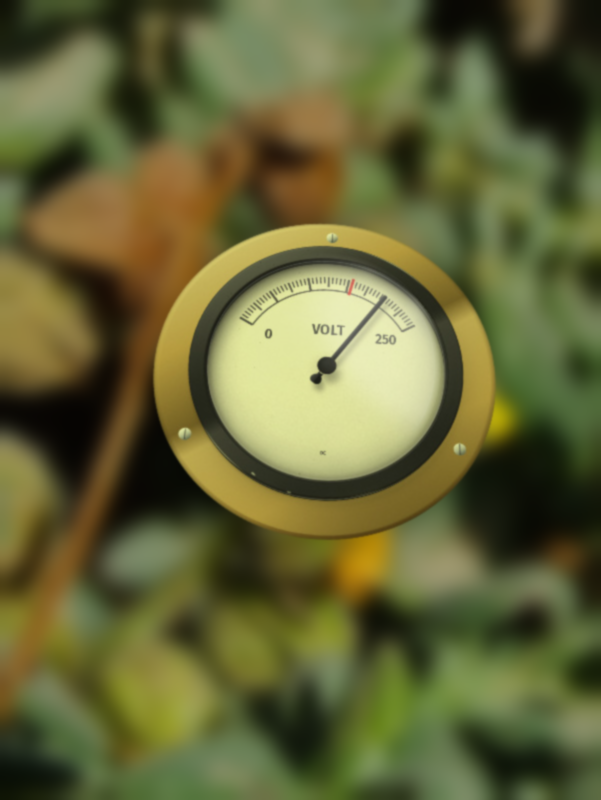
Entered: 200 V
